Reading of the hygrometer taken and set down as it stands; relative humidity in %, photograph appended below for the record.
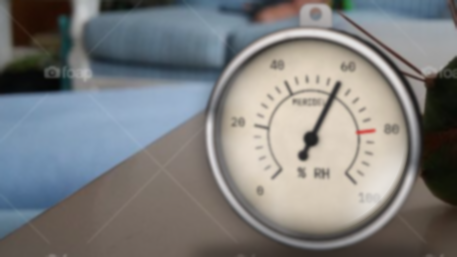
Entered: 60 %
